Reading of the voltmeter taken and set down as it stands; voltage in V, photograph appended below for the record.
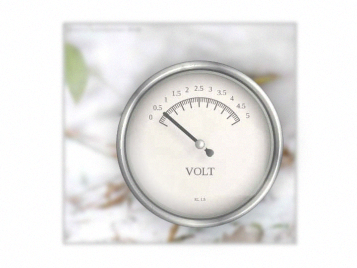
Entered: 0.5 V
